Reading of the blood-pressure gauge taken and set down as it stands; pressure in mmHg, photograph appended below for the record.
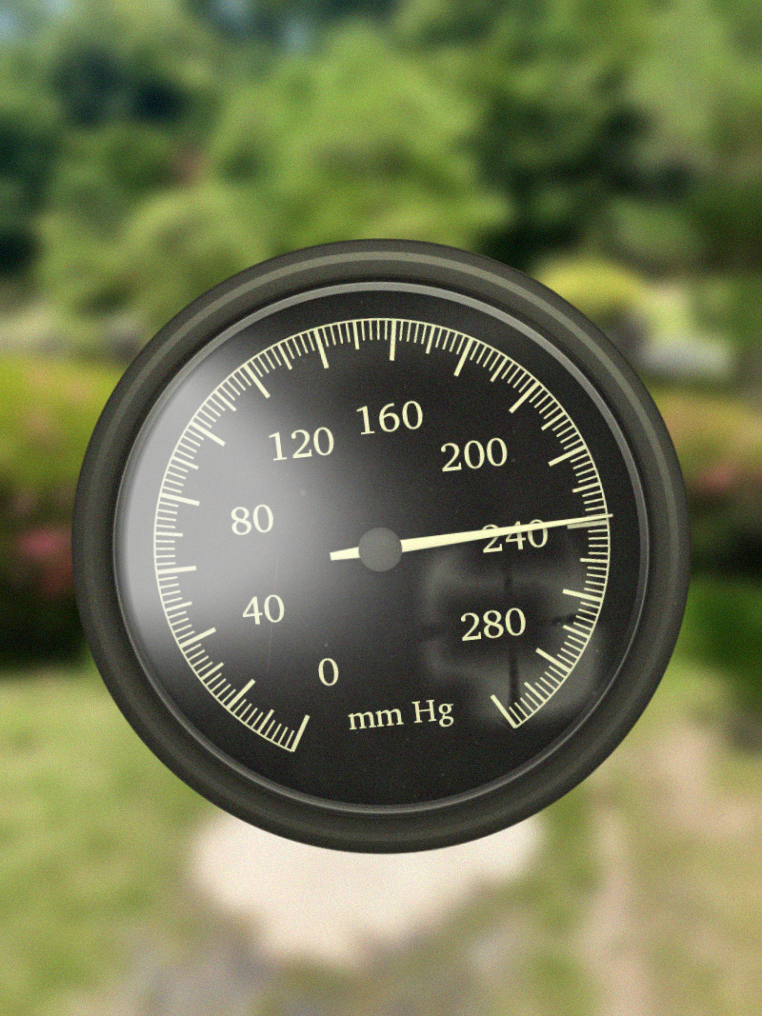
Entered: 238 mmHg
